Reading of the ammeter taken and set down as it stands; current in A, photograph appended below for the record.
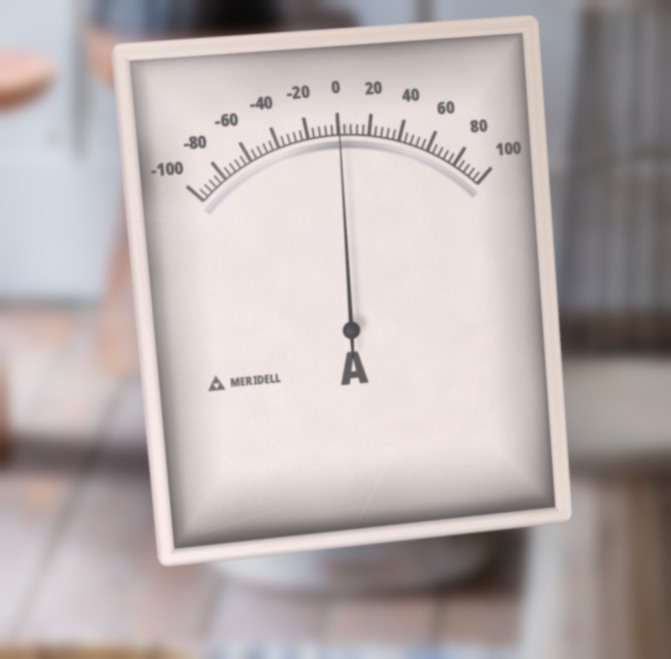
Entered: 0 A
